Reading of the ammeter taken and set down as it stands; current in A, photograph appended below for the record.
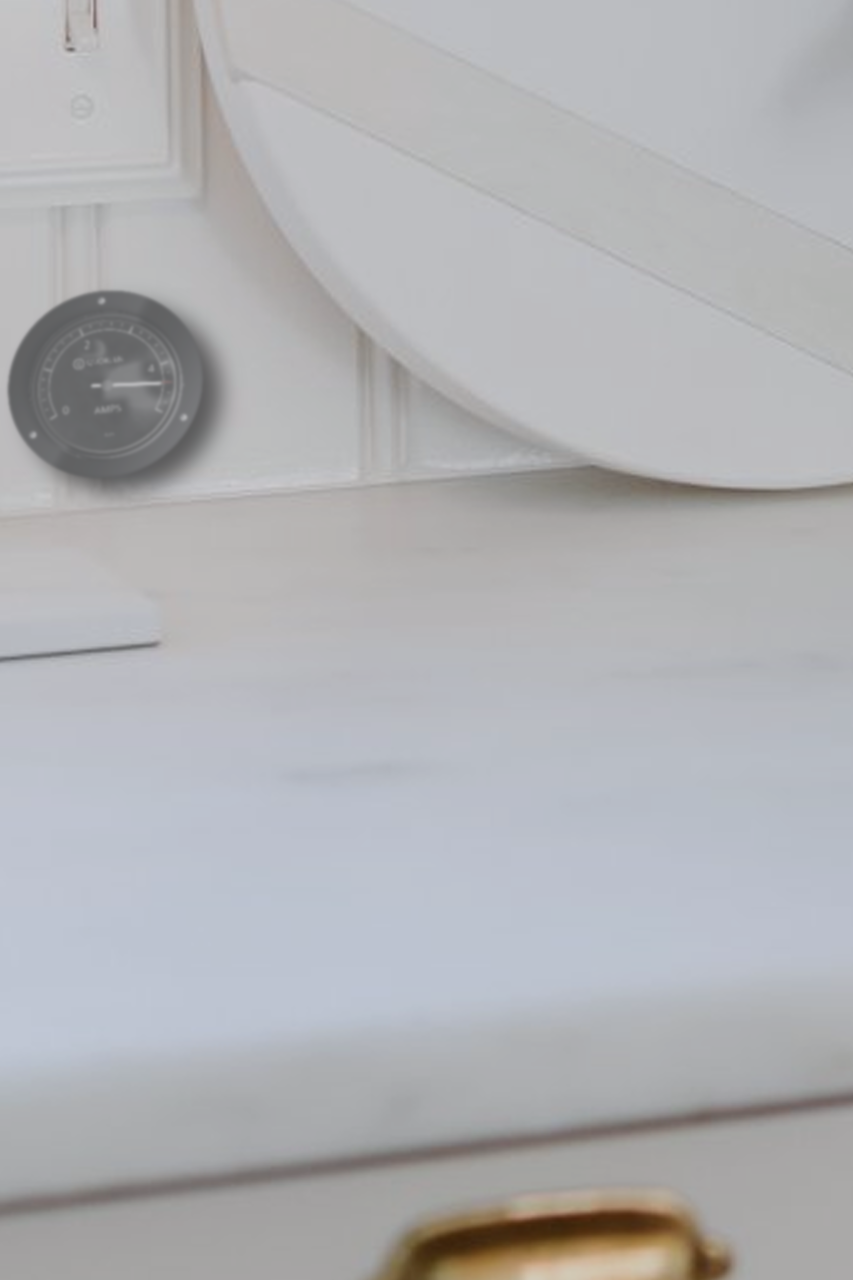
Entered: 4.4 A
